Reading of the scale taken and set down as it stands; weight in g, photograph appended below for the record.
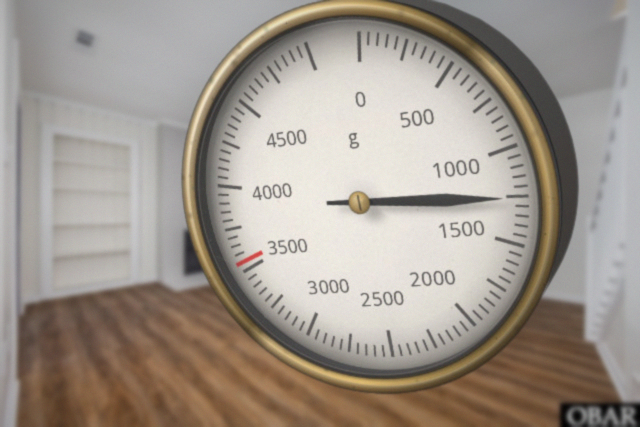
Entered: 1250 g
